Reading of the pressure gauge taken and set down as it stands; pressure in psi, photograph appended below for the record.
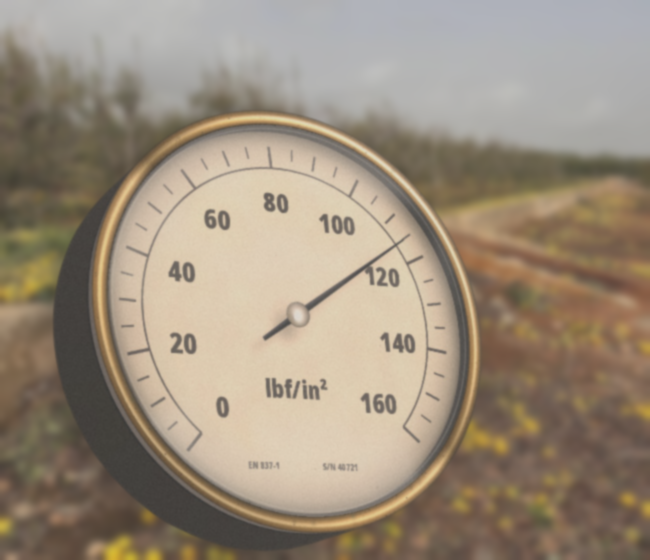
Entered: 115 psi
